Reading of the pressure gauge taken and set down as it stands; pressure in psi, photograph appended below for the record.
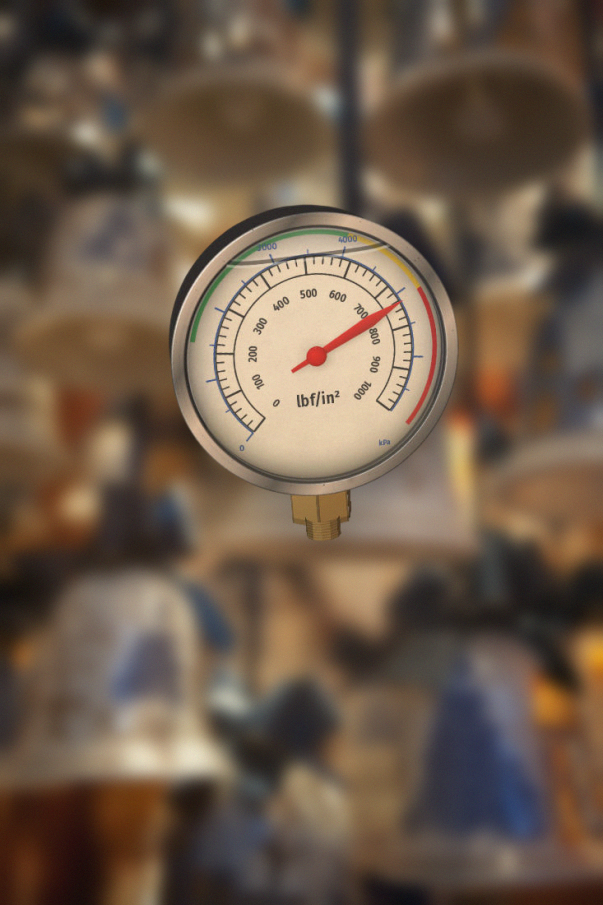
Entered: 740 psi
